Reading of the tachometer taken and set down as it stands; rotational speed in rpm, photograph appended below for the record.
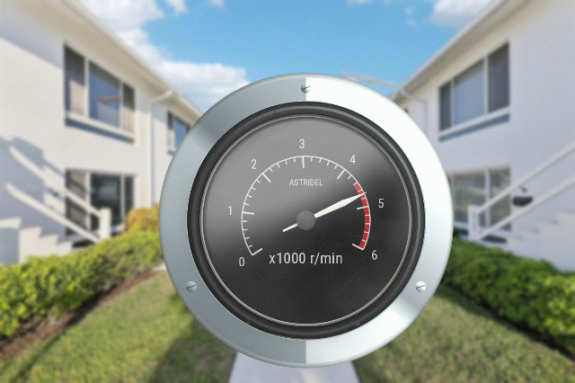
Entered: 4700 rpm
